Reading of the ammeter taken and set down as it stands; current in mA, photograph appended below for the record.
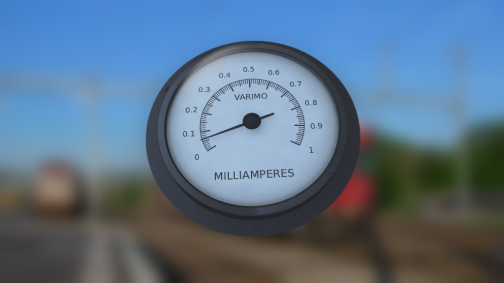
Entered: 0.05 mA
